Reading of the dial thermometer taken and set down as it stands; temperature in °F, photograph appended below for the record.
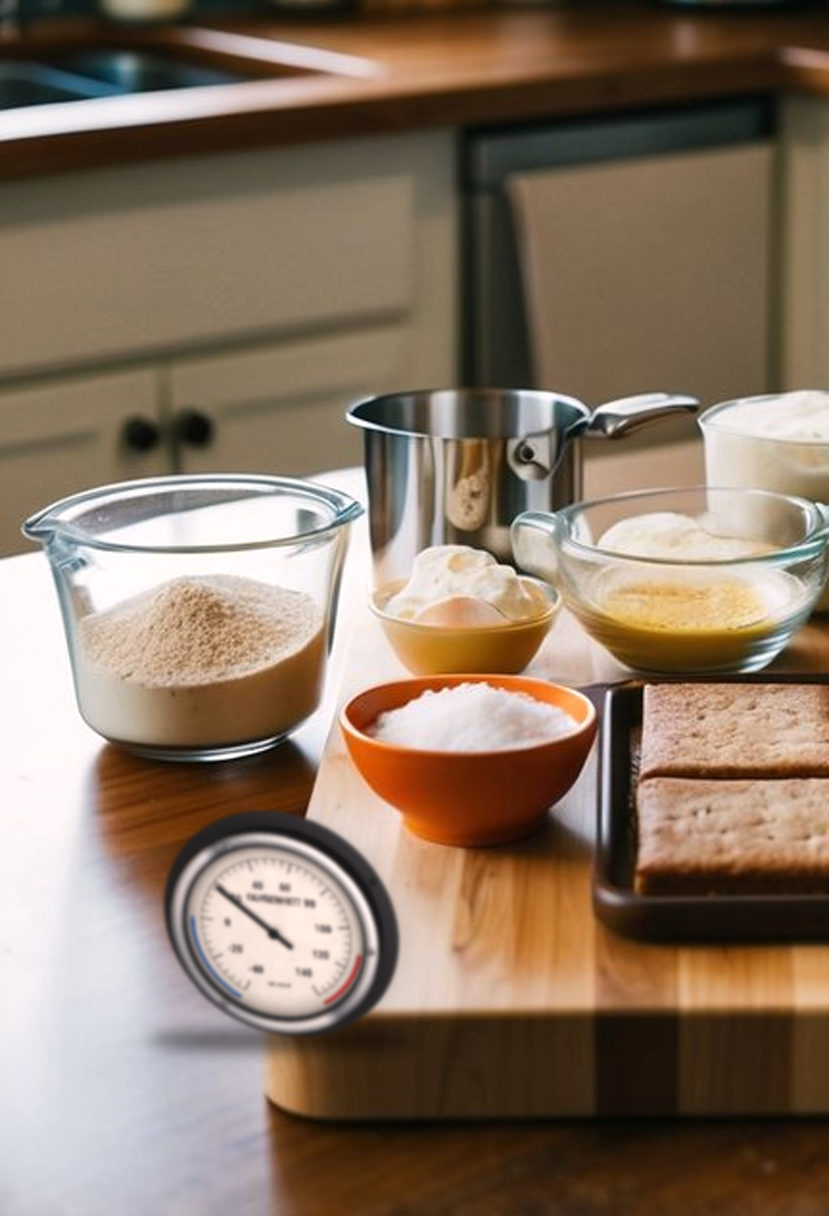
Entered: 20 °F
